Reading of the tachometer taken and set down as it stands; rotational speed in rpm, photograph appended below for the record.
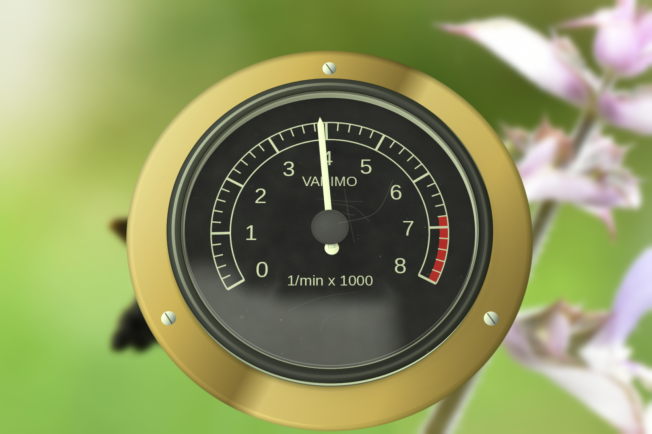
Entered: 3900 rpm
